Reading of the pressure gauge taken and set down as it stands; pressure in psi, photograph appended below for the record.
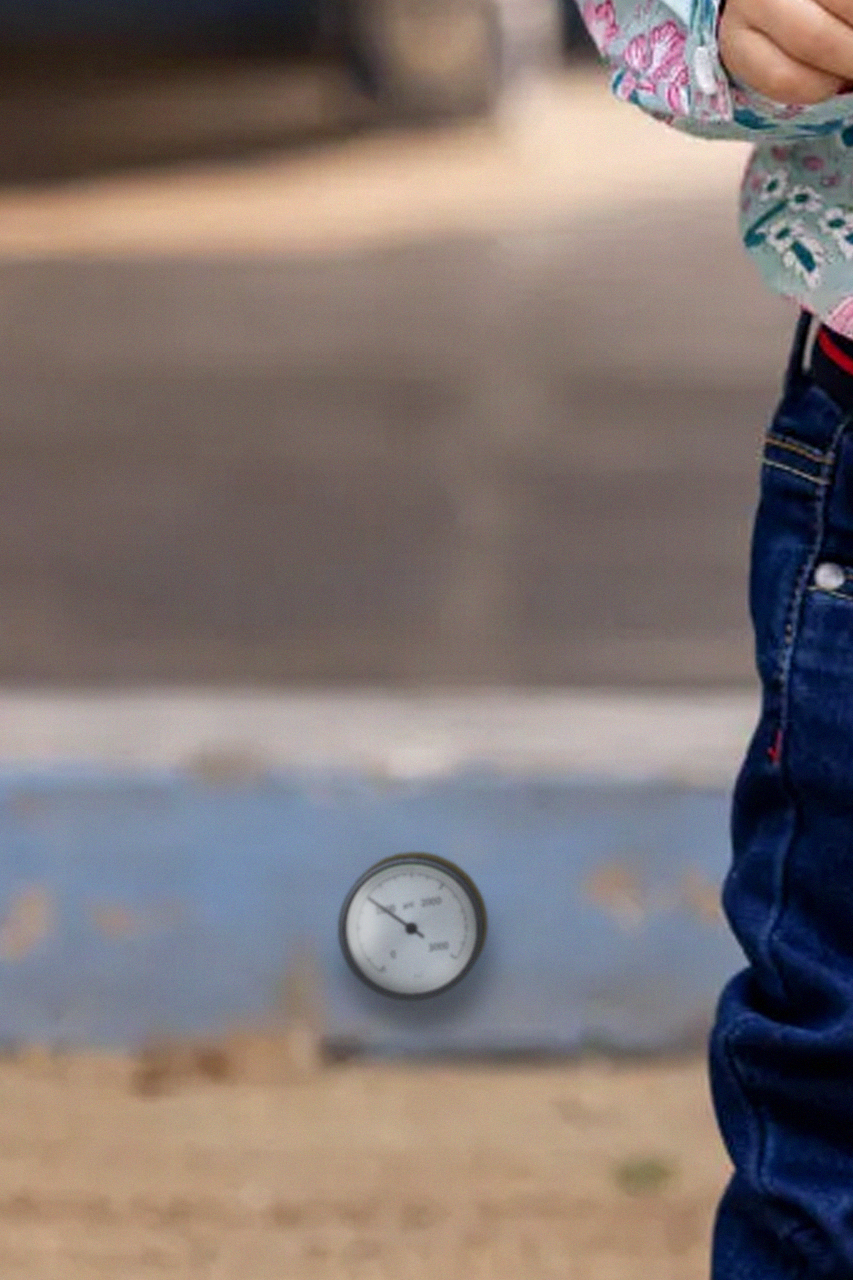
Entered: 1000 psi
